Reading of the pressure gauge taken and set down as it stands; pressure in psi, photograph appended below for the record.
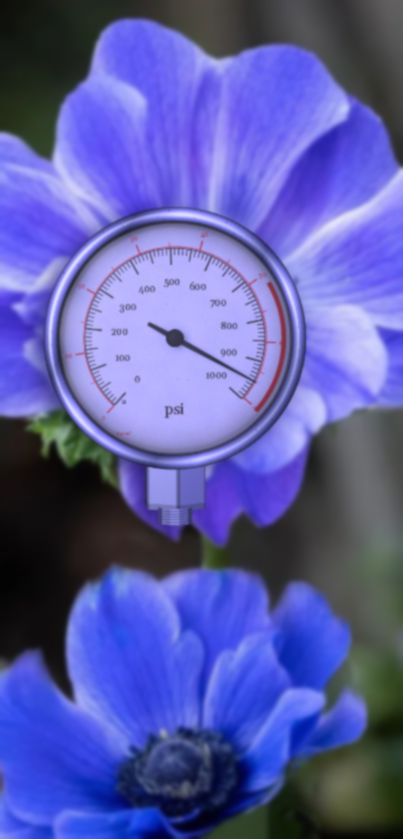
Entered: 950 psi
